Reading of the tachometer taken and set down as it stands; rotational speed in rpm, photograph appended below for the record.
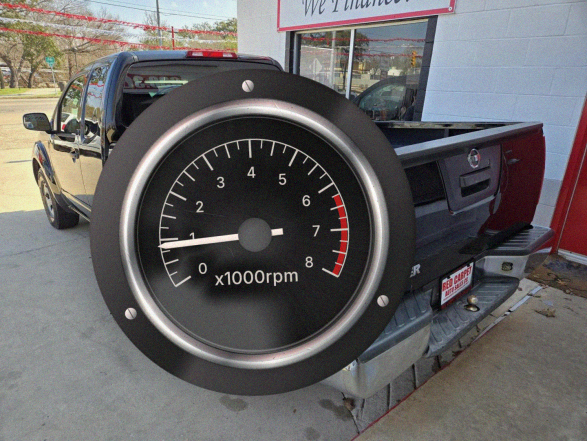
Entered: 875 rpm
